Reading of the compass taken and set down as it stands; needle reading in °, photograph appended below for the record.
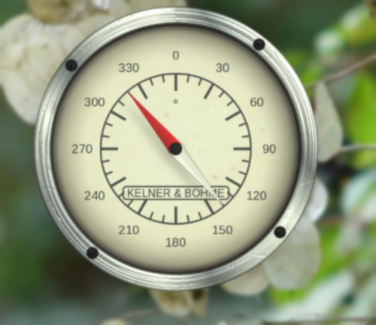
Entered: 320 °
